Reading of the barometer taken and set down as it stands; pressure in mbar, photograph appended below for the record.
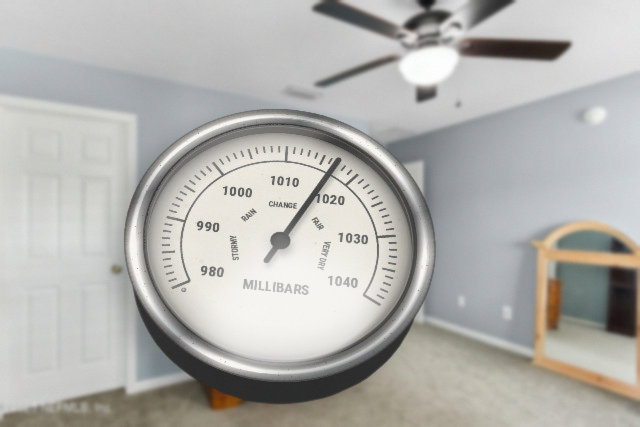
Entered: 1017 mbar
